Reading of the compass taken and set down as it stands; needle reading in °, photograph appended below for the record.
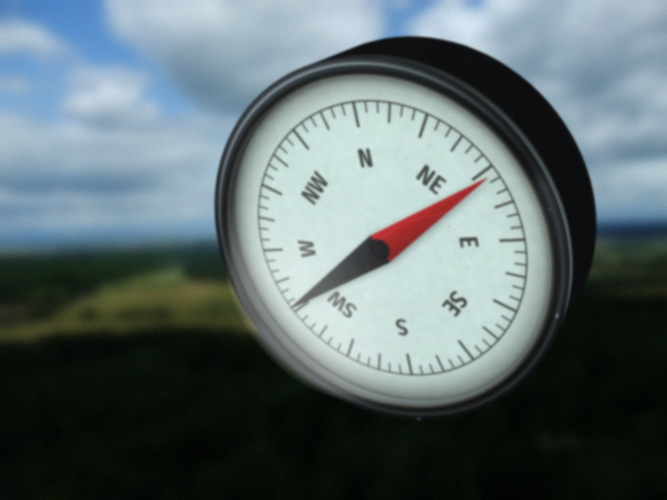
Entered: 62.5 °
